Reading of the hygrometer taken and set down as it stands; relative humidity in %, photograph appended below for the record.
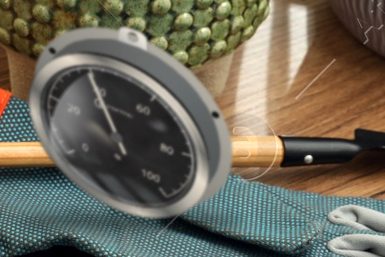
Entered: 40 %
